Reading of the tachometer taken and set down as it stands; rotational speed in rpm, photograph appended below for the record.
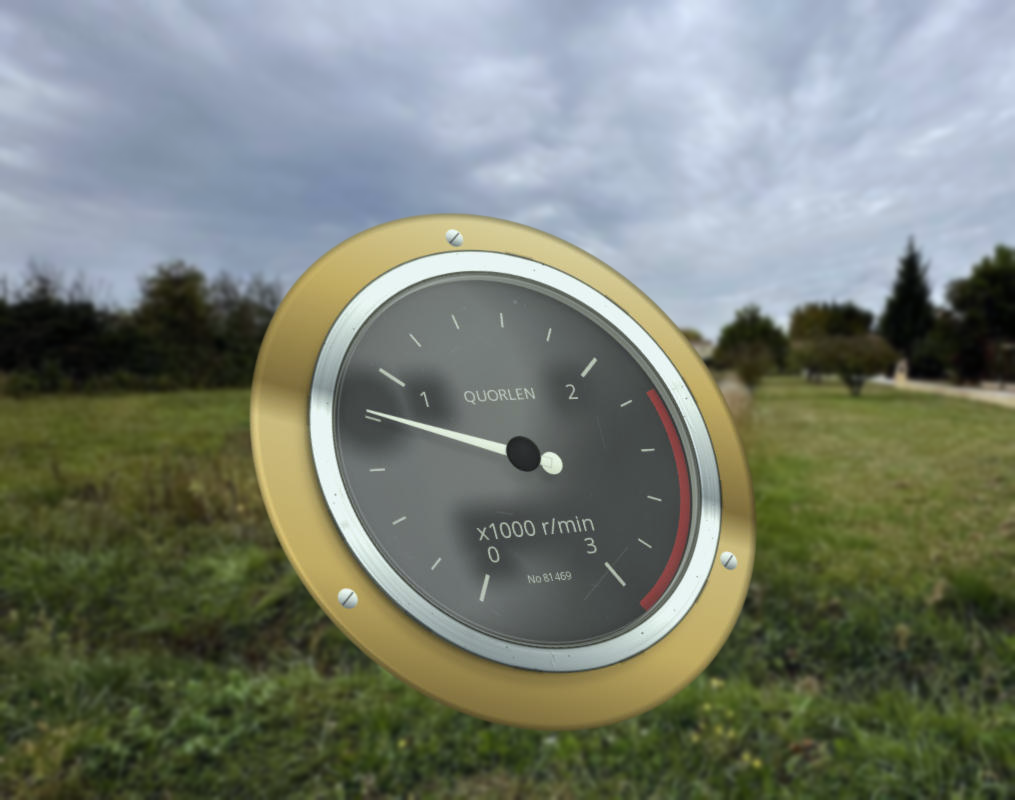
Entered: 800 rpm
